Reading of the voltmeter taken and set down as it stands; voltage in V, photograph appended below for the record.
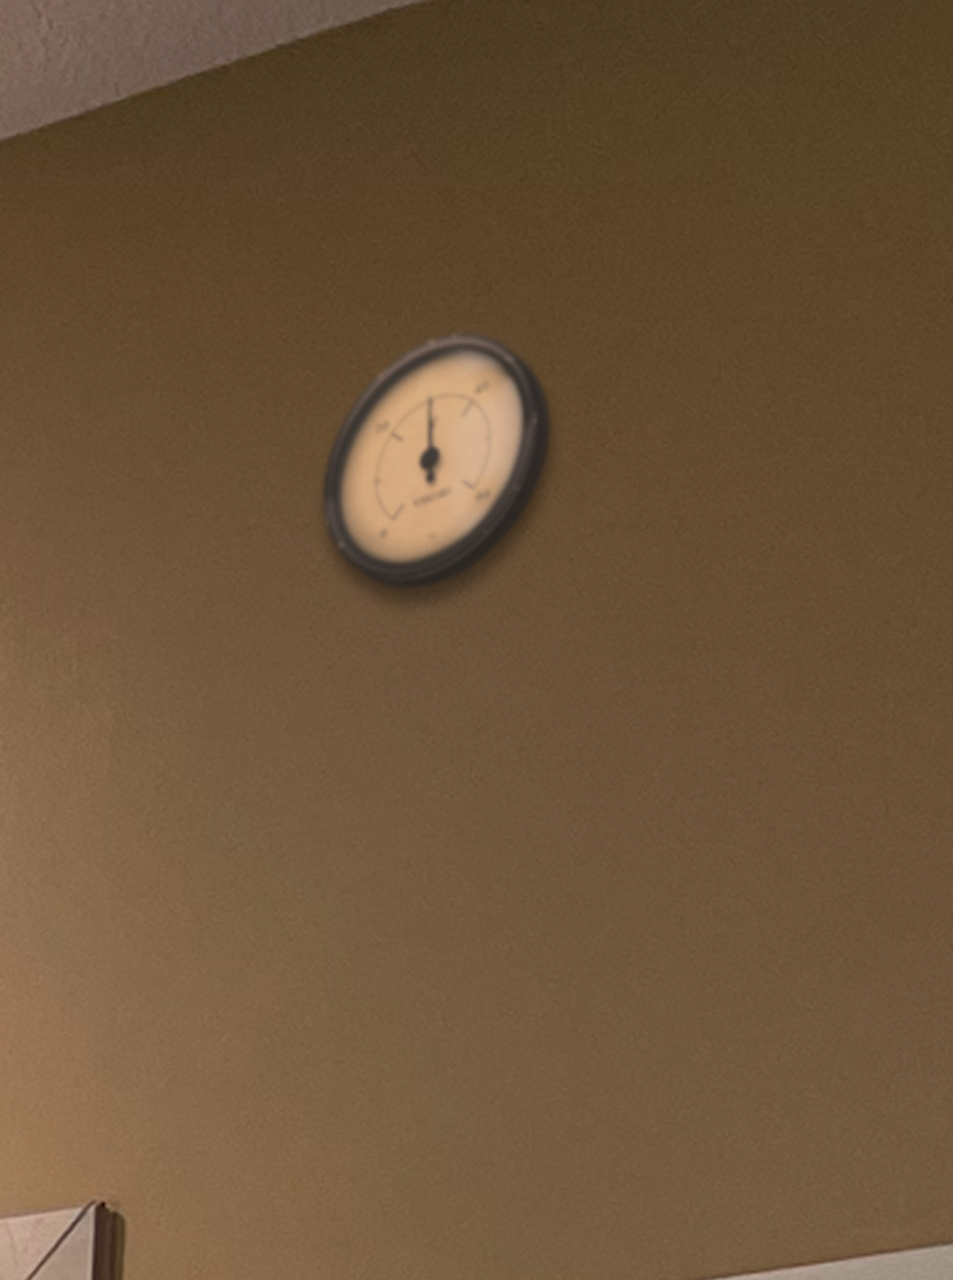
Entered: 30 V
